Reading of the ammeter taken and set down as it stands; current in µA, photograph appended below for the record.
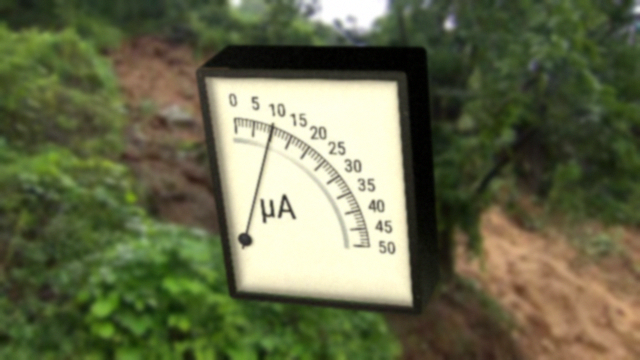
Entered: 10 µA
